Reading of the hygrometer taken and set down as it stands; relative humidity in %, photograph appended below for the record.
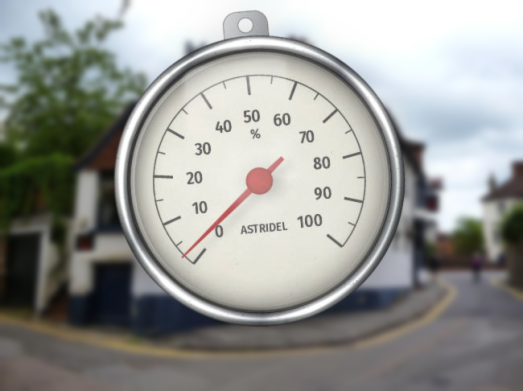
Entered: 2.5 %
